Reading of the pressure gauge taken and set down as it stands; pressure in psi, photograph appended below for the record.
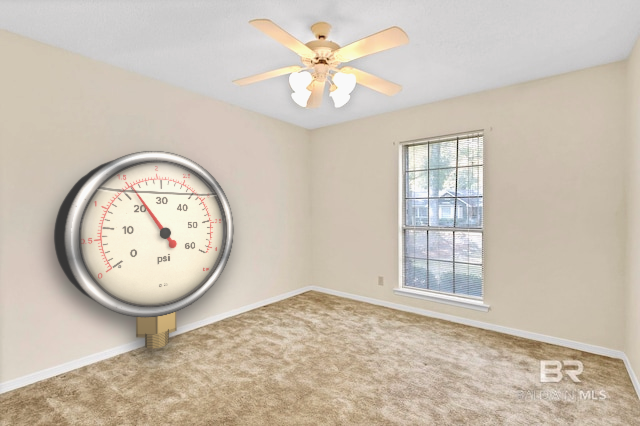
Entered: 22 psi
